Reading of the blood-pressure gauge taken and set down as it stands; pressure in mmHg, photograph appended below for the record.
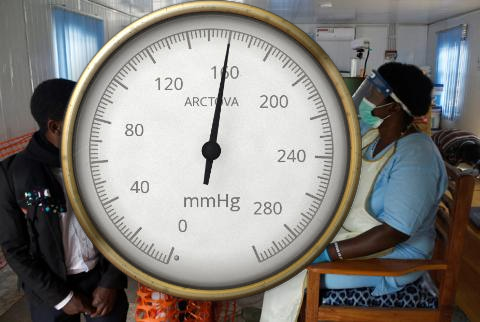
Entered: 160 mmHg
